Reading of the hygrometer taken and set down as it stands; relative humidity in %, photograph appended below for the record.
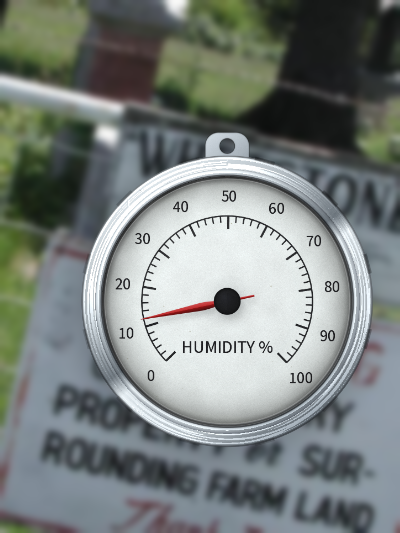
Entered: 12 %
